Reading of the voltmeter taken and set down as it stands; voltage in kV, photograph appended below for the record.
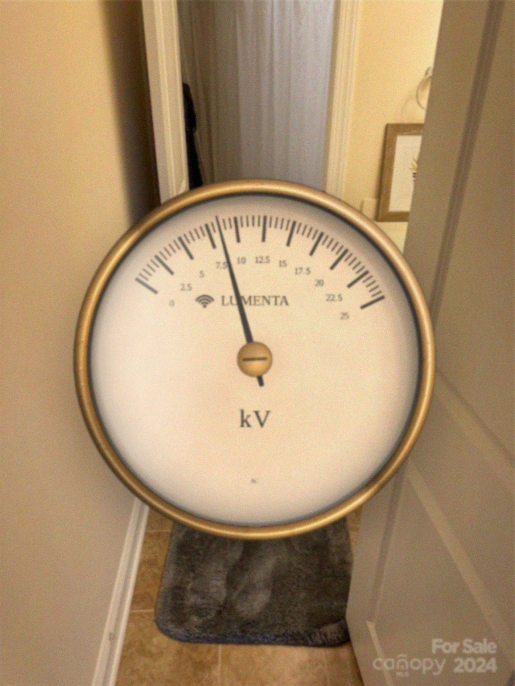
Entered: 8.5 kV
